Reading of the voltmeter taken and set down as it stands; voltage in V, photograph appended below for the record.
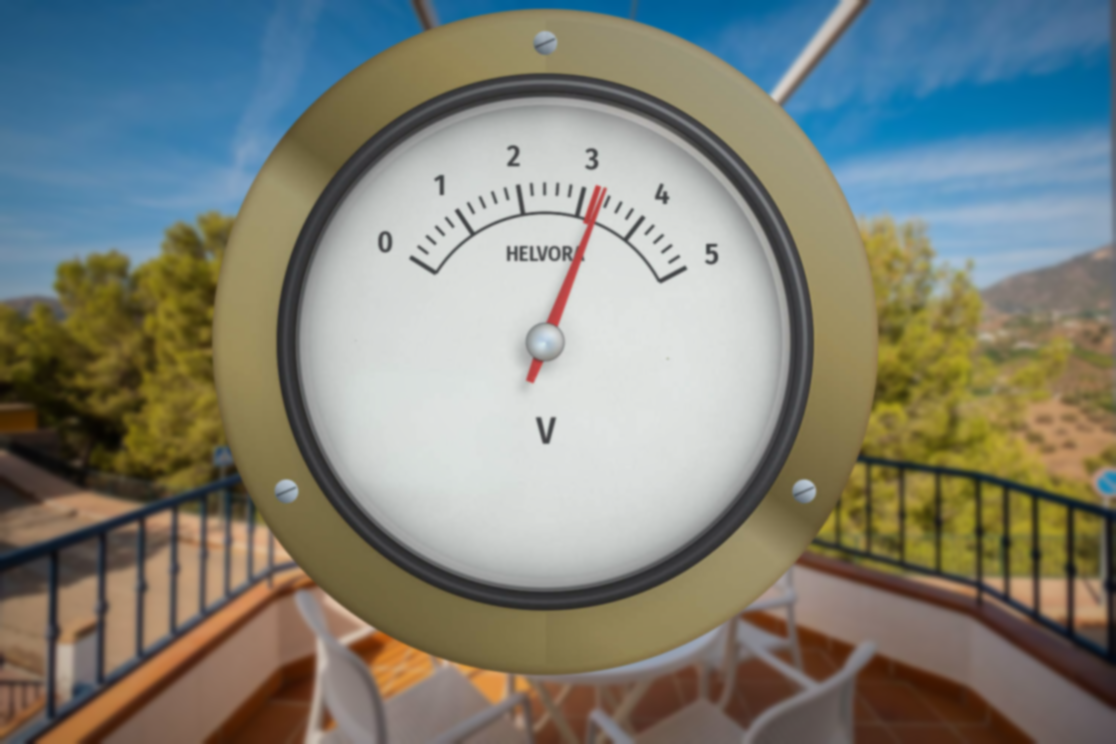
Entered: 3.3 V
